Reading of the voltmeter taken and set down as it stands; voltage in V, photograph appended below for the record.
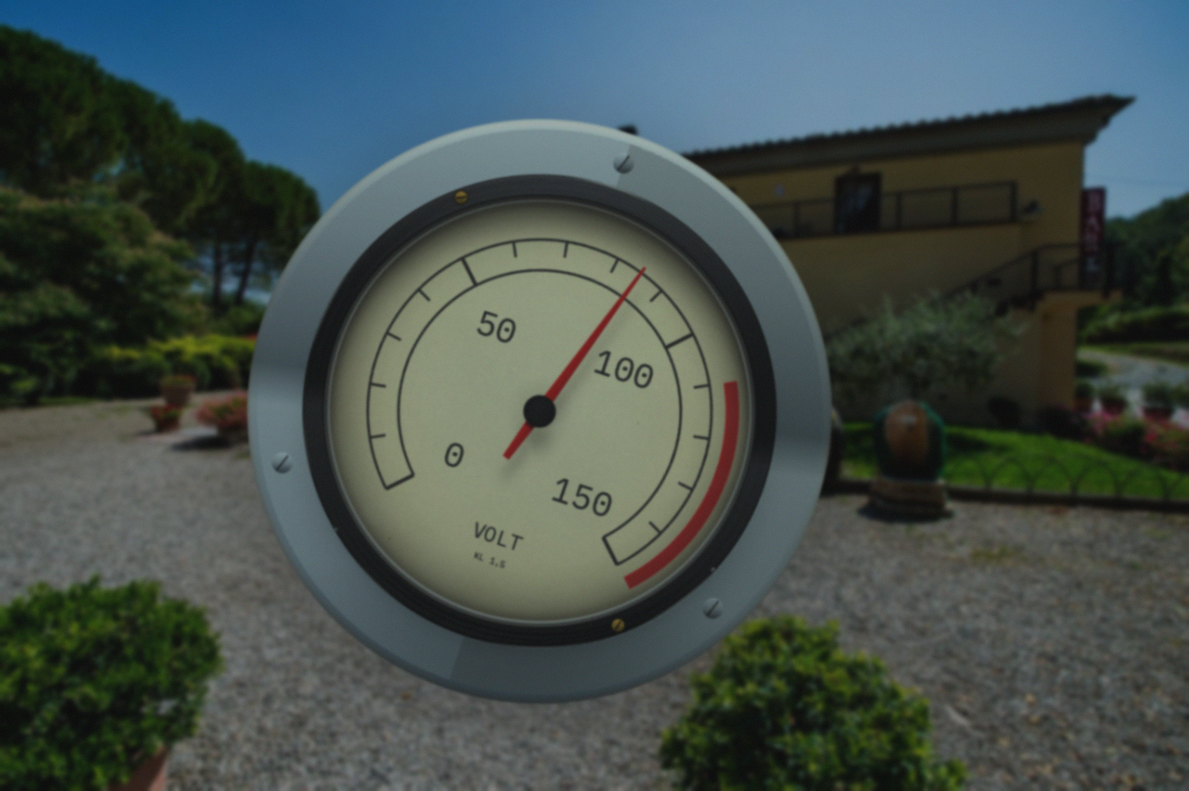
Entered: 85 V
